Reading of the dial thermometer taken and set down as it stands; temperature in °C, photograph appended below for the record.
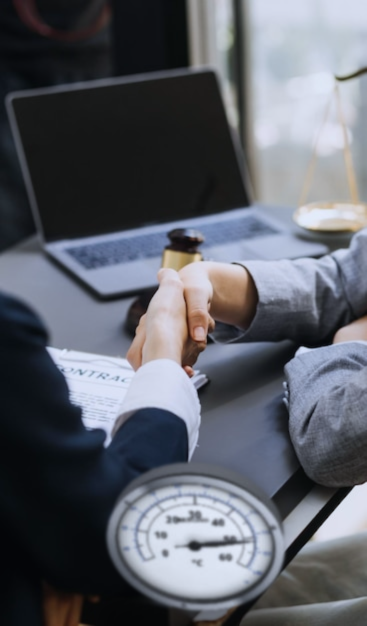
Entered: 50 °C
